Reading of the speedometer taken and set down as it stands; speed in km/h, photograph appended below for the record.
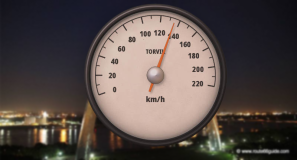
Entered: 135 km/h
